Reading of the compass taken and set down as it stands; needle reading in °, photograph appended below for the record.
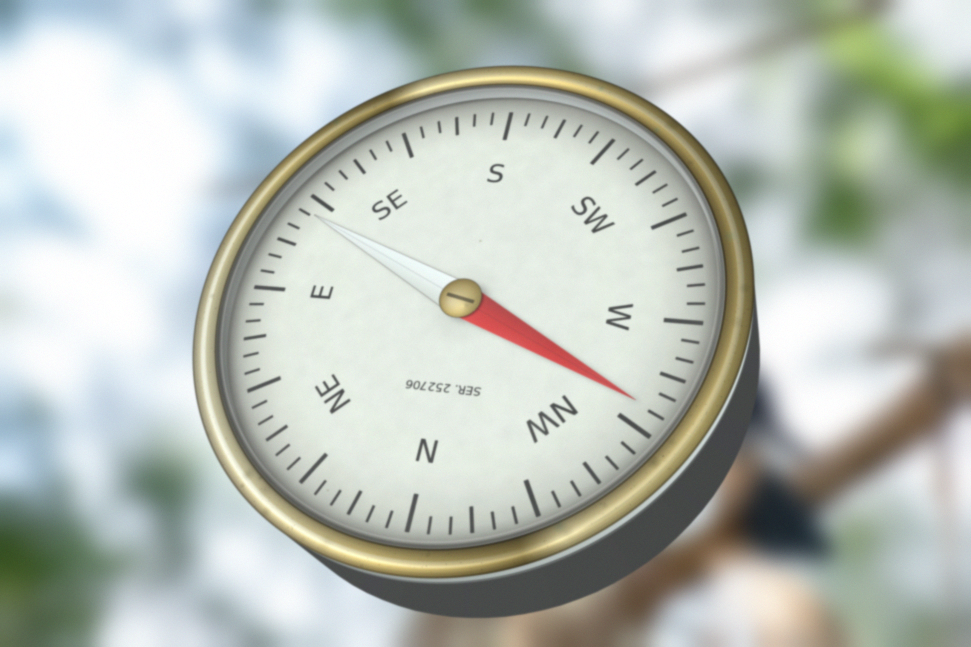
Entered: 295 °
